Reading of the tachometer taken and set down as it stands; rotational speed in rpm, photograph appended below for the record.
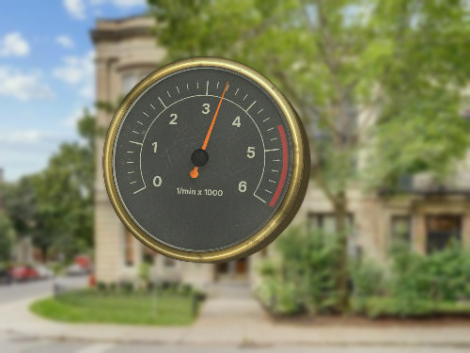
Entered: 3400 rpm
